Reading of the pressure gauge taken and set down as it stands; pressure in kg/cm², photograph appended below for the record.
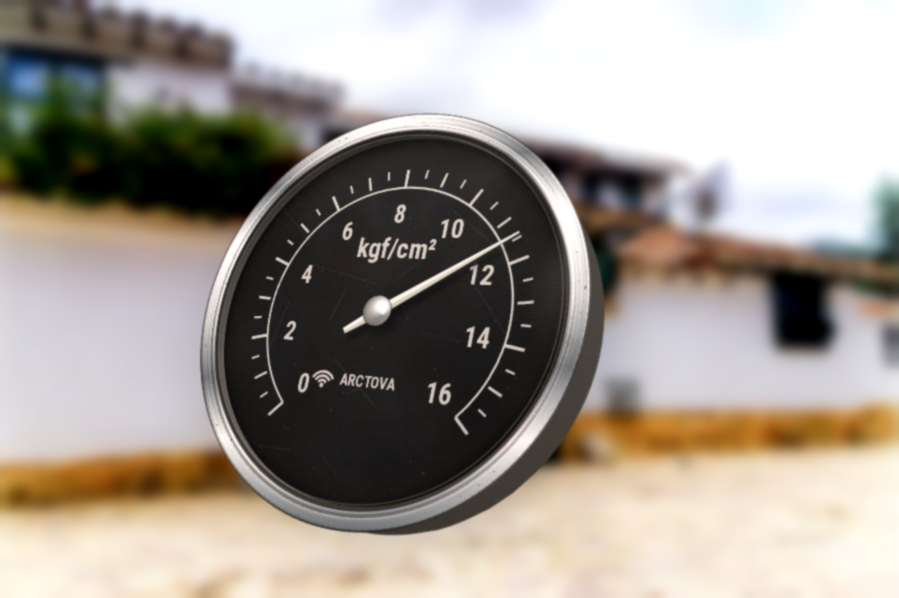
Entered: 11.5 kg/cm²
